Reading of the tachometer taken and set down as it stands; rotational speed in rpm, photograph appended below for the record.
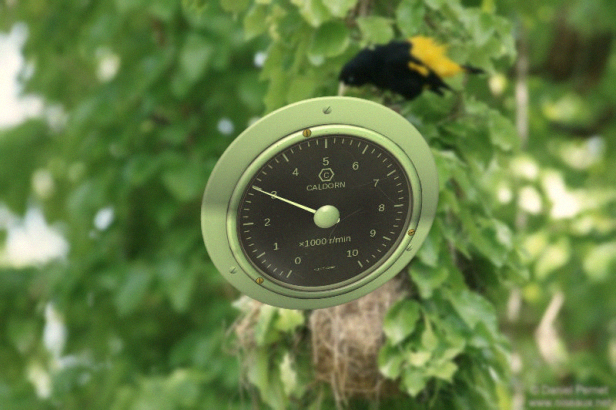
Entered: 3000 rpm
